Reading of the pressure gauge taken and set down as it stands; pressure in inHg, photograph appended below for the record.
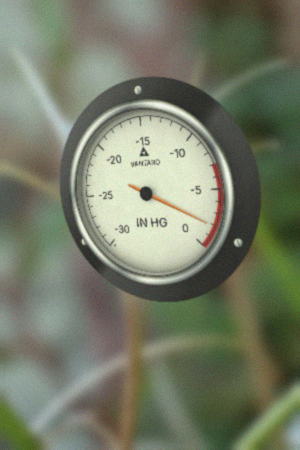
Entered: -2 inHg
